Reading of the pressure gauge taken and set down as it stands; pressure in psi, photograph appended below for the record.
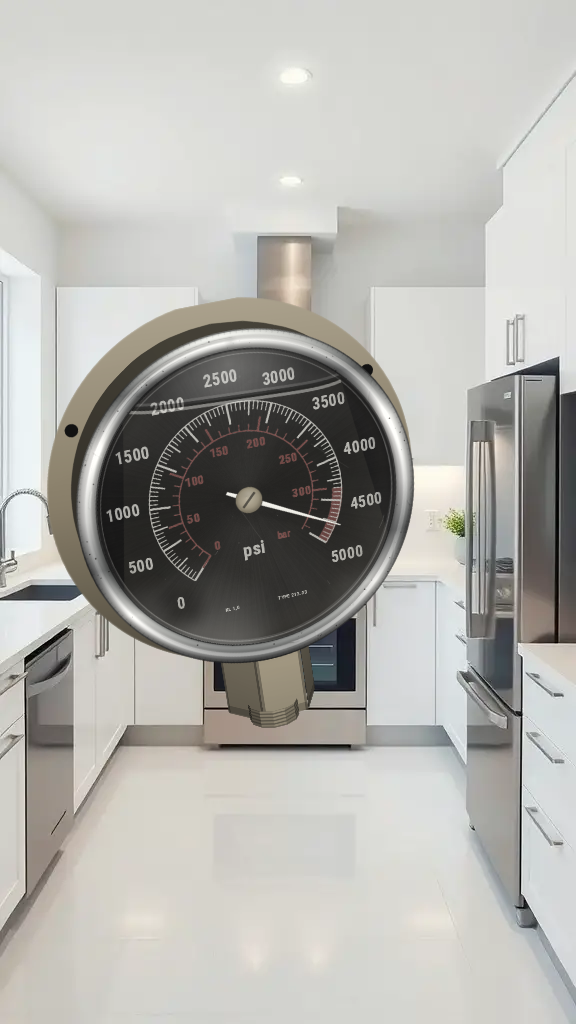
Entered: 4750 psi
